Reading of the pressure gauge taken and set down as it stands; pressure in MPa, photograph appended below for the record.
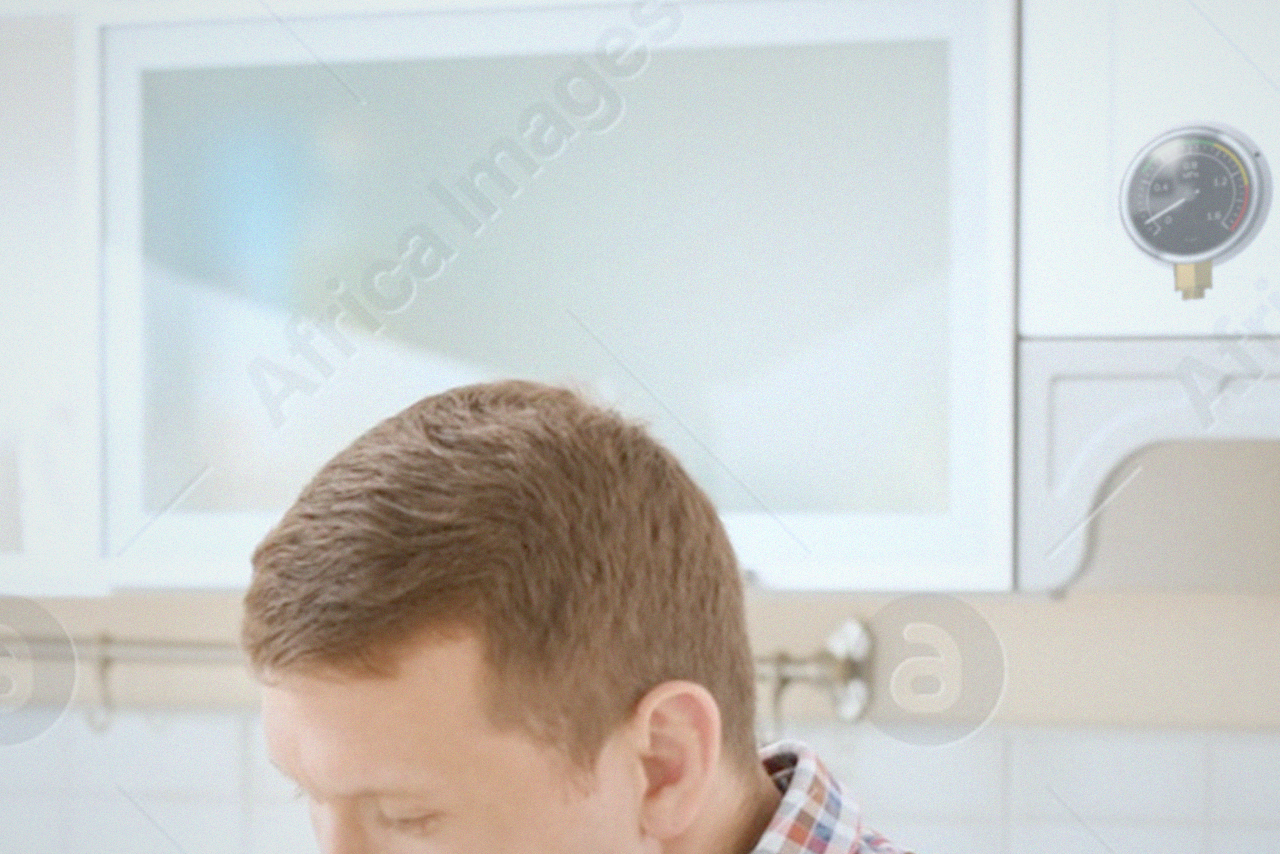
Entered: 0.1 MPa
